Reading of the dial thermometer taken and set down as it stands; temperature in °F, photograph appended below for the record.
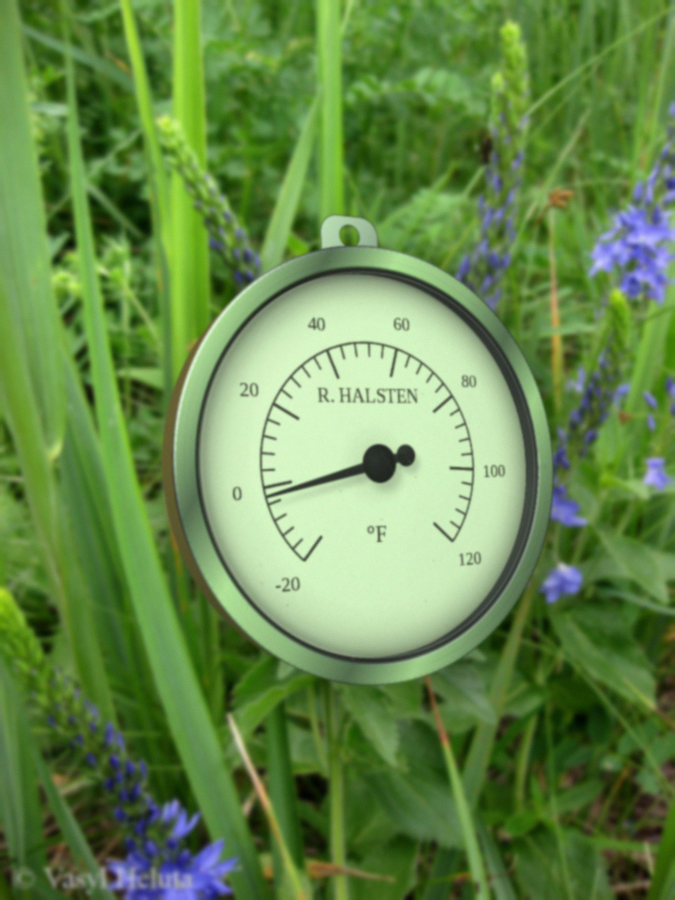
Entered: -2 °F
